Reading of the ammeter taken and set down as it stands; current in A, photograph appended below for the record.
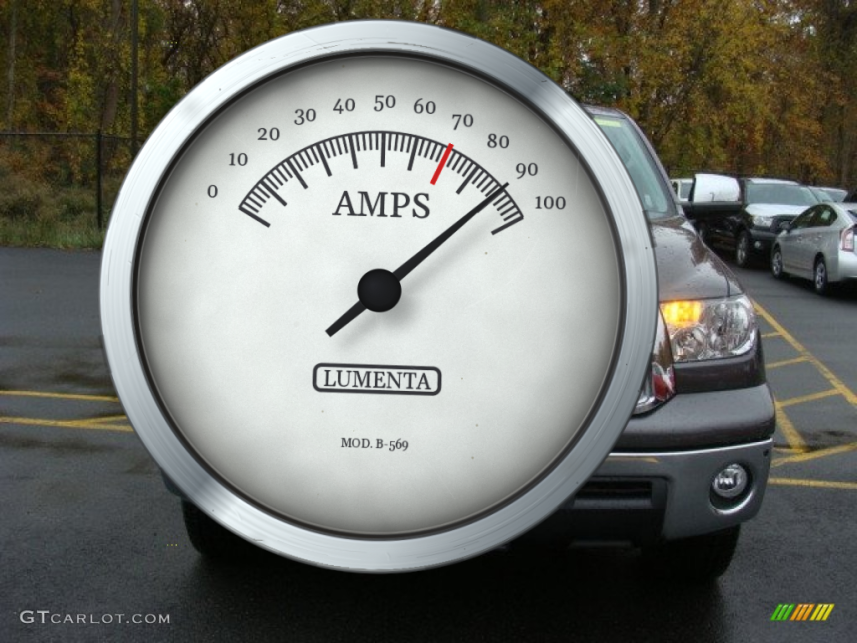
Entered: 90 A
